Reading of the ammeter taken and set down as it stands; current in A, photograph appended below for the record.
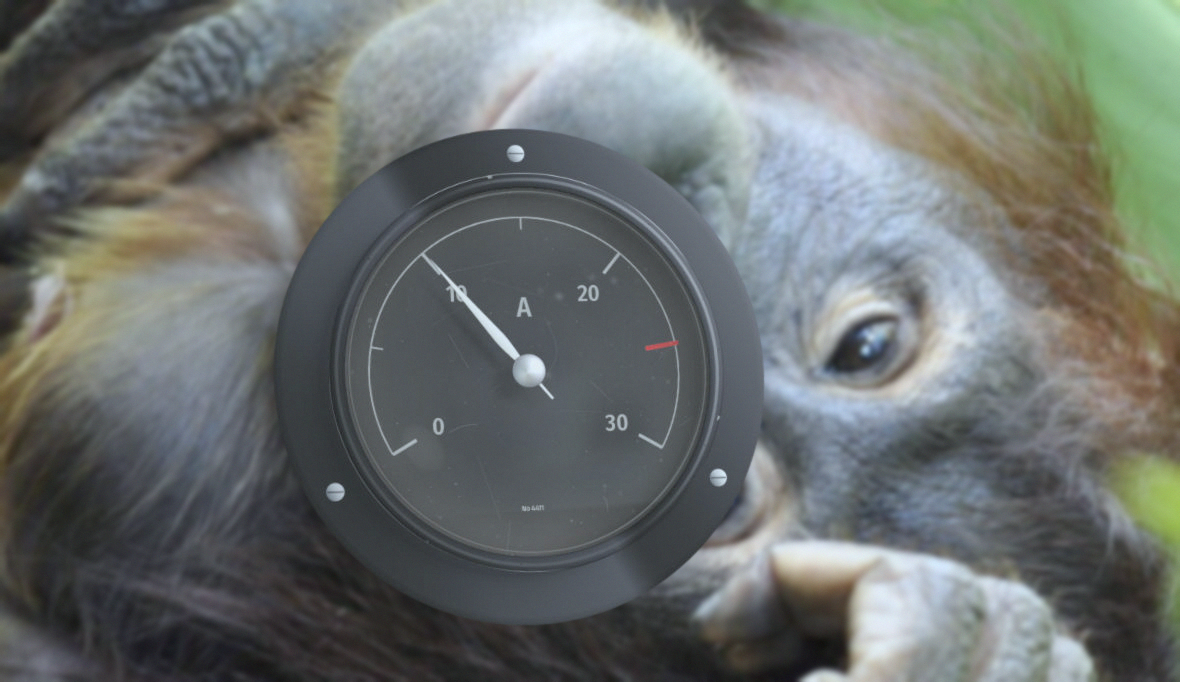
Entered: 10 A
